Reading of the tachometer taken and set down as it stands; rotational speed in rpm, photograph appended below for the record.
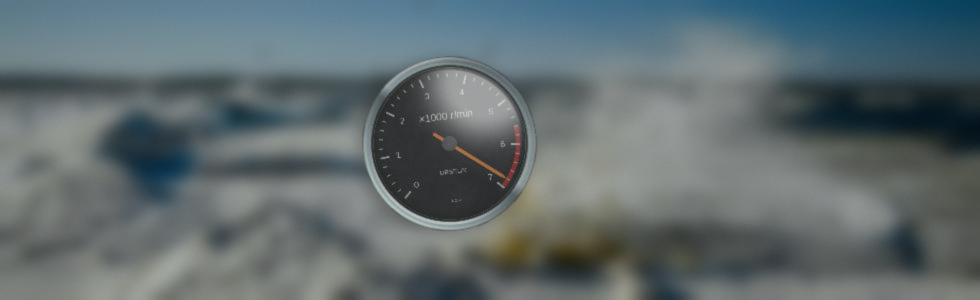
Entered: 6800 rpm
